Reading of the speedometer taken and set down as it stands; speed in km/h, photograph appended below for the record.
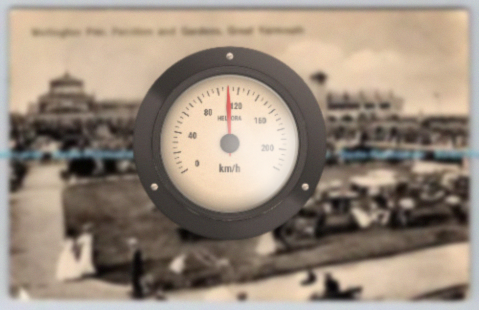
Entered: 110 km/h
